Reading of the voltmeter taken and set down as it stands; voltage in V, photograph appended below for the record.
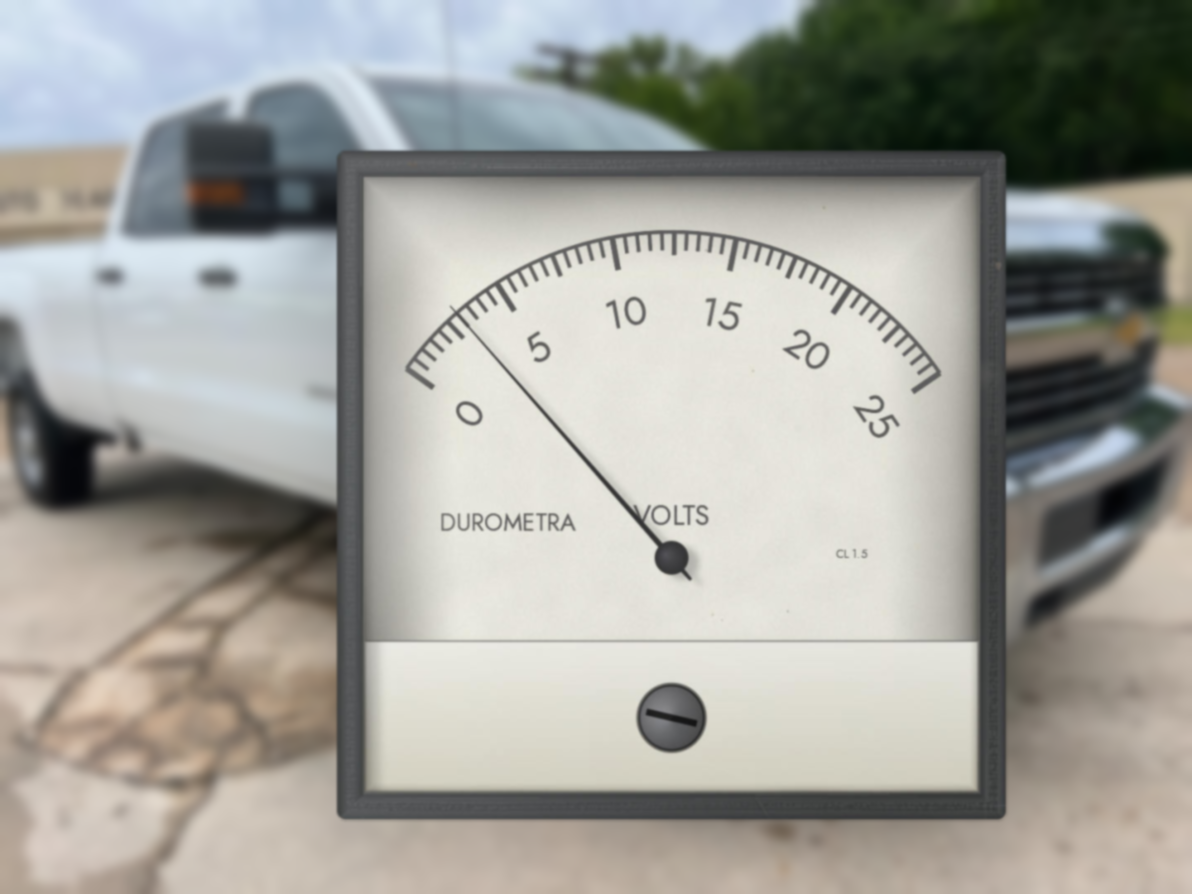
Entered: 3 V
